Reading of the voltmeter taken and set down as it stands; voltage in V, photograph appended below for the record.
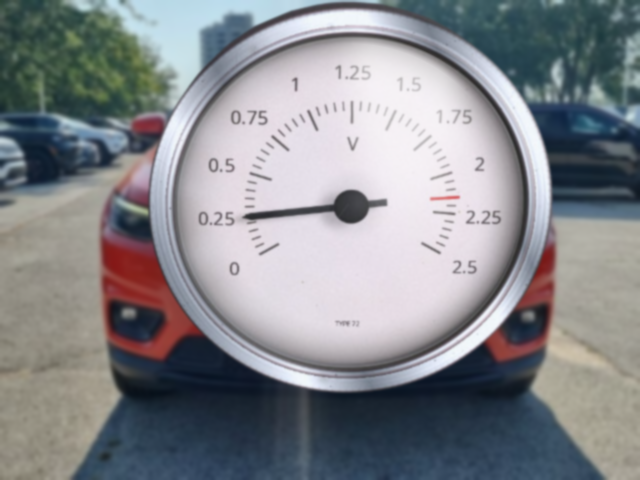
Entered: 0.25 V
